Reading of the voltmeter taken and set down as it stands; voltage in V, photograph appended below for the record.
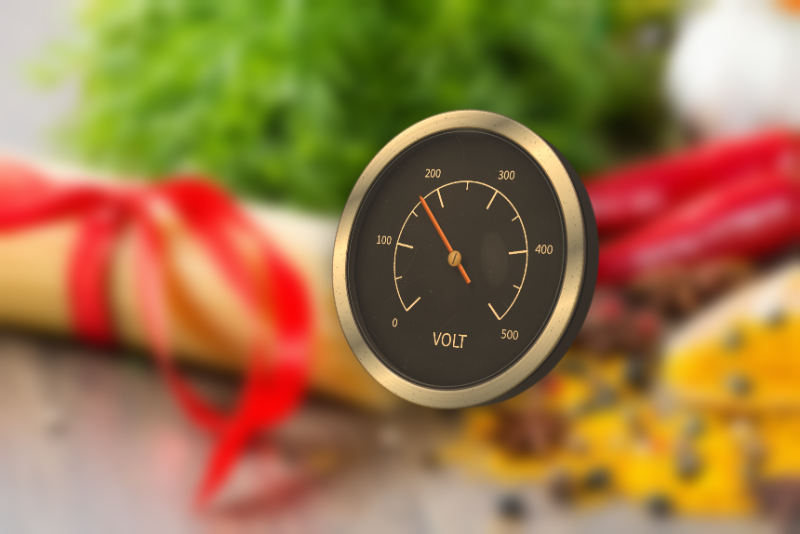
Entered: 175 V
